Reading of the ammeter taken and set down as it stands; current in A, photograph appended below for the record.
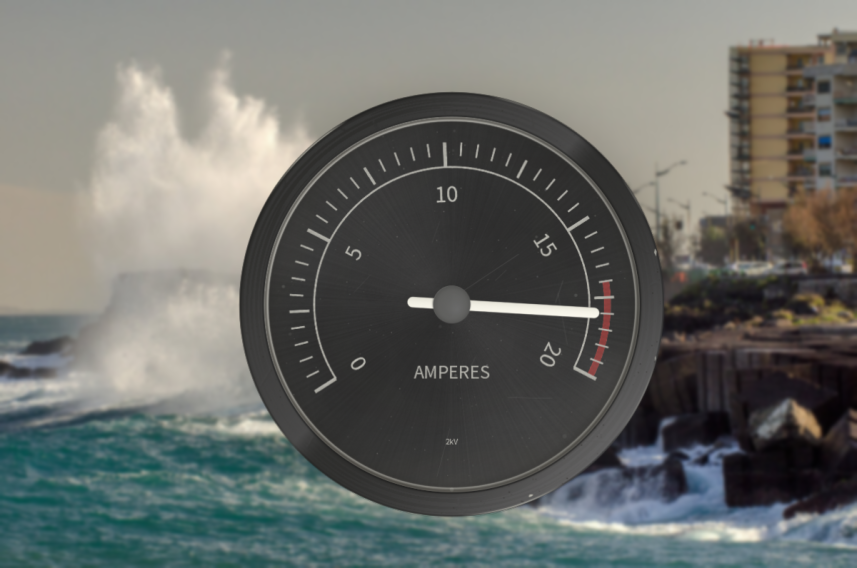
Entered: 18 A
